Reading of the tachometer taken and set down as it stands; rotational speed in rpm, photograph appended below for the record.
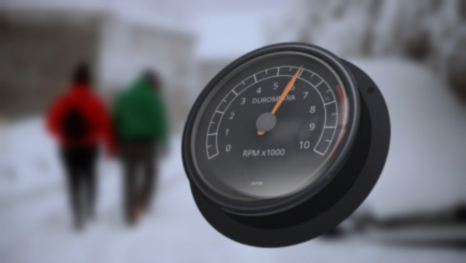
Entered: 6000 rpm
